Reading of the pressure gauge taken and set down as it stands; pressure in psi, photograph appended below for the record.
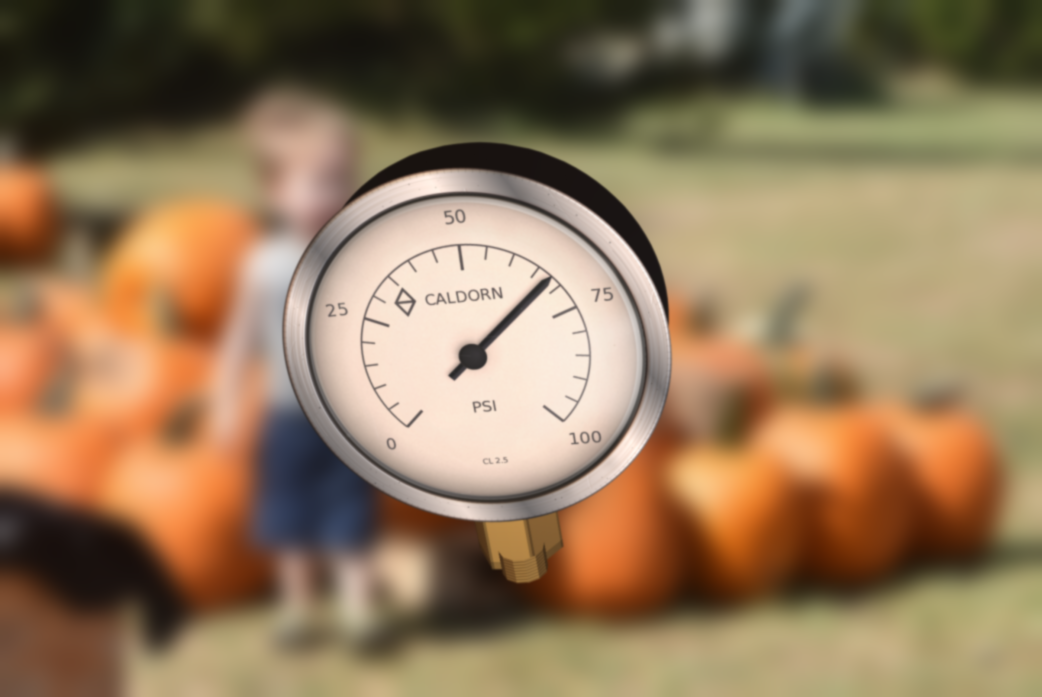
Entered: 67.5 psi
